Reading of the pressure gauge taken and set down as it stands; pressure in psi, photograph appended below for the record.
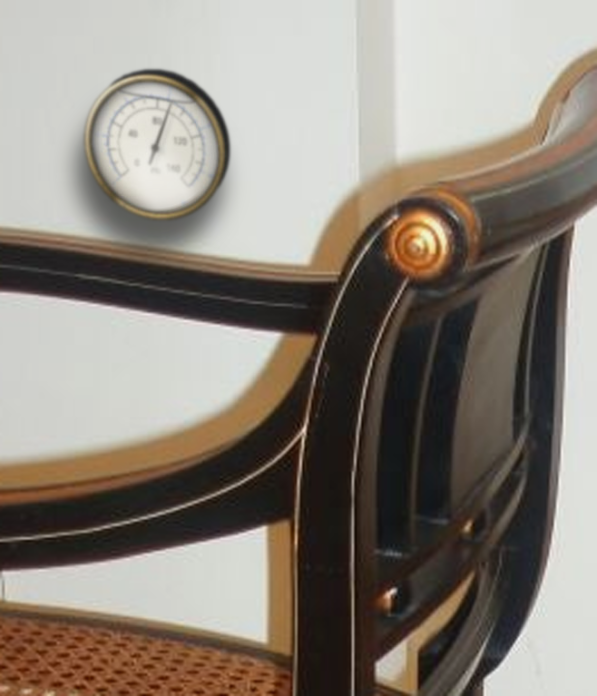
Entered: 90 psi
